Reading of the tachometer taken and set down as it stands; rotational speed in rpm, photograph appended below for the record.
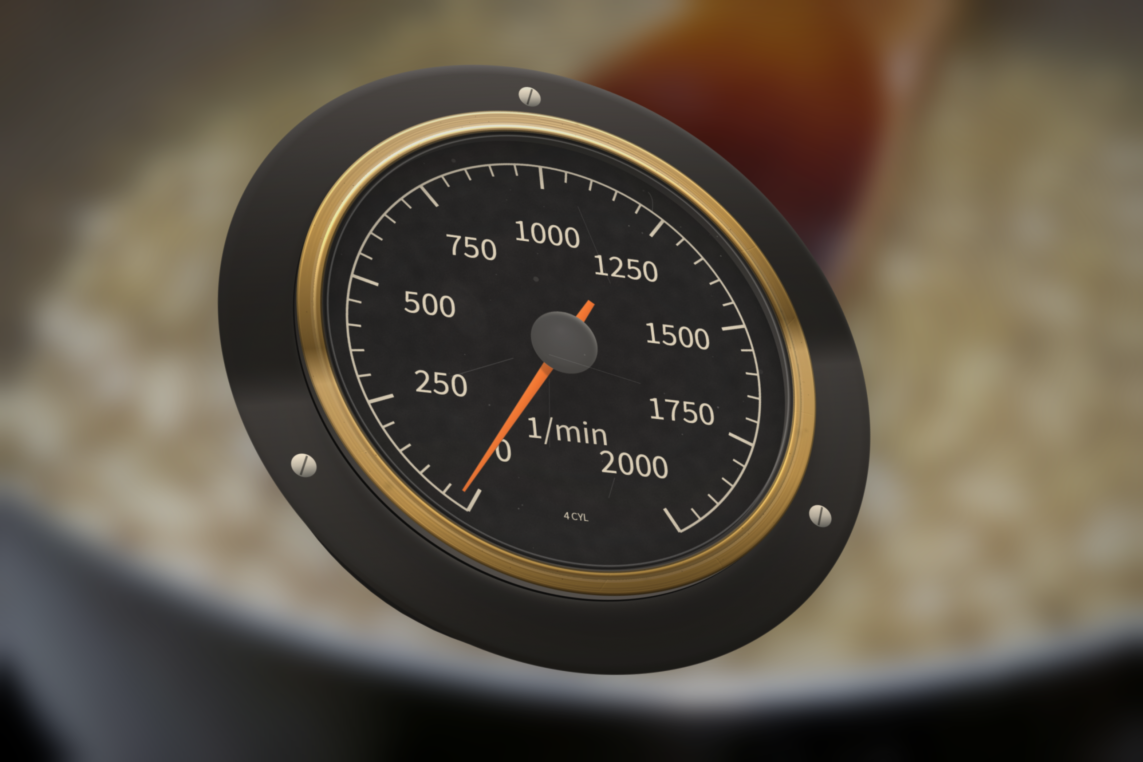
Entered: 25 rpm
